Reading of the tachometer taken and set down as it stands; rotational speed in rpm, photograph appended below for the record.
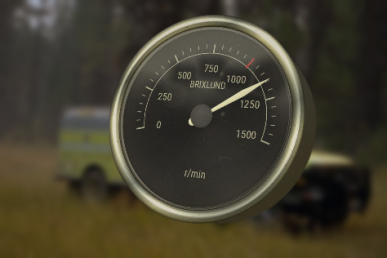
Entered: 1150 rpm
